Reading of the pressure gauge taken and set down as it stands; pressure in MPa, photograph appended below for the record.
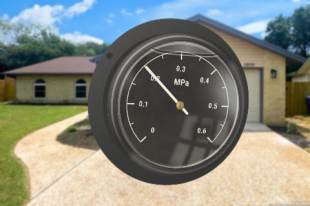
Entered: 0.2 MPa
